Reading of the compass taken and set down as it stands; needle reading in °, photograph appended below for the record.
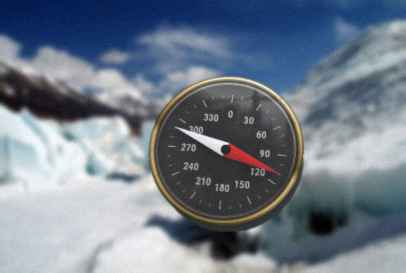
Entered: 110 °
